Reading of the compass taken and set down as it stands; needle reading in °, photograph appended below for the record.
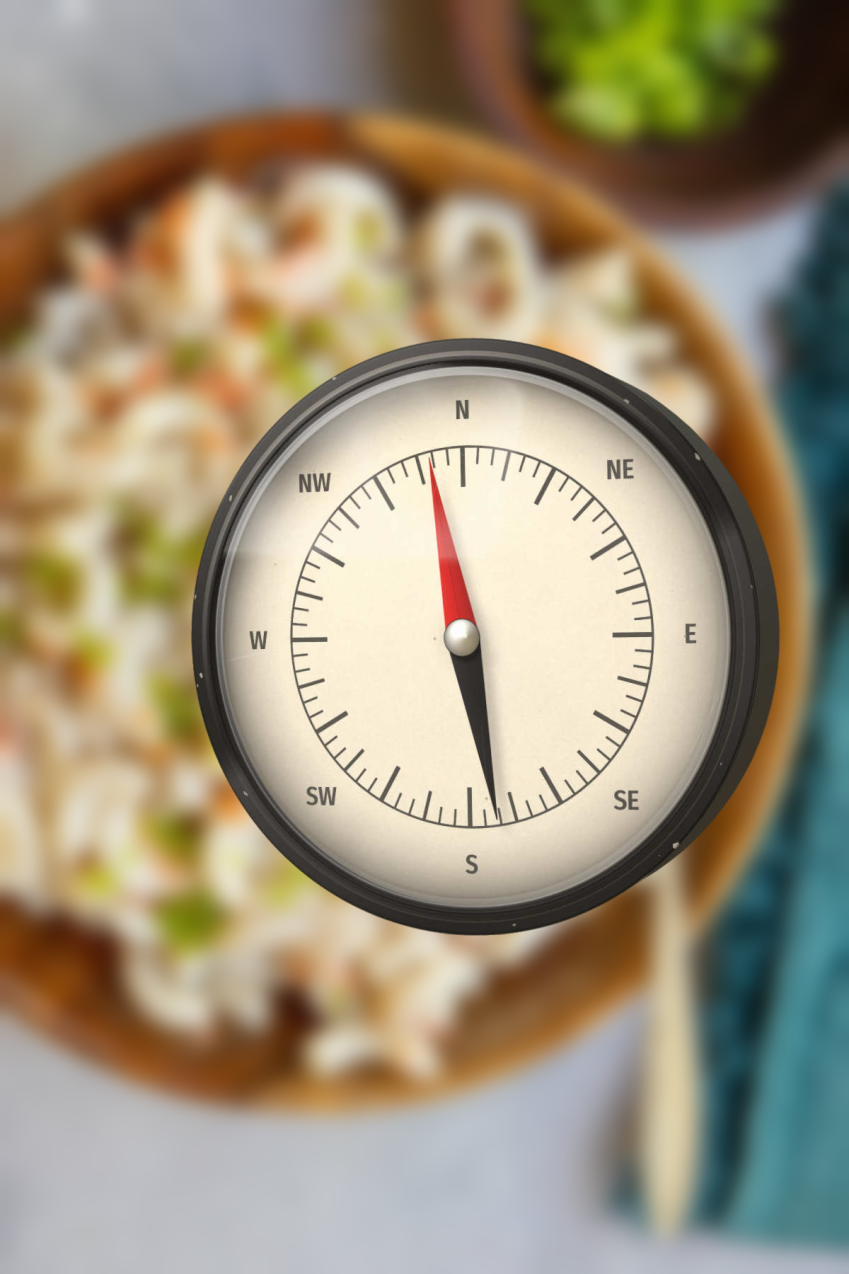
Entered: 350 °
